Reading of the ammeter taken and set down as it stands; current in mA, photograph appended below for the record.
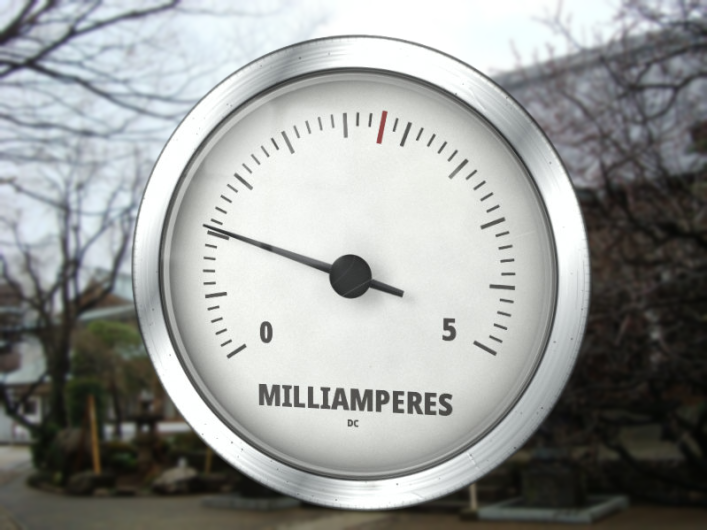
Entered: 1.05 mA
